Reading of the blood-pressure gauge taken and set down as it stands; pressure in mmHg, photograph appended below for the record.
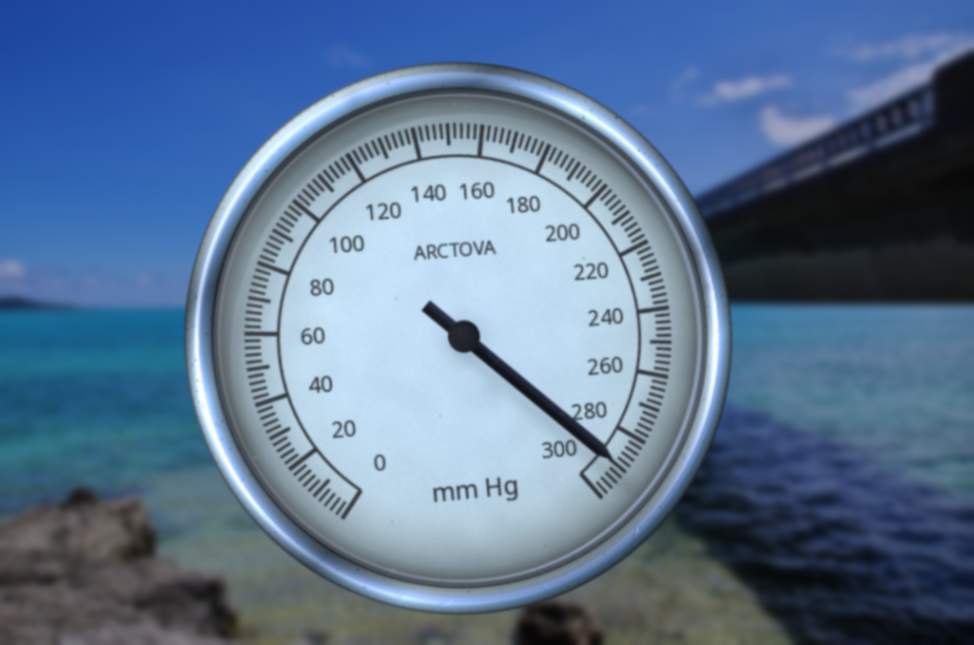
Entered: 290 mmHg
